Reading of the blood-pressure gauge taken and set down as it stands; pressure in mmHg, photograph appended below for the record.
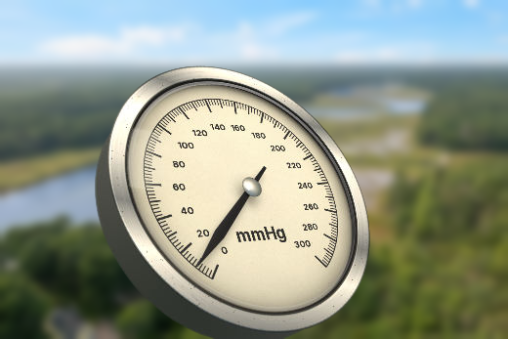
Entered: 10 mmHg
